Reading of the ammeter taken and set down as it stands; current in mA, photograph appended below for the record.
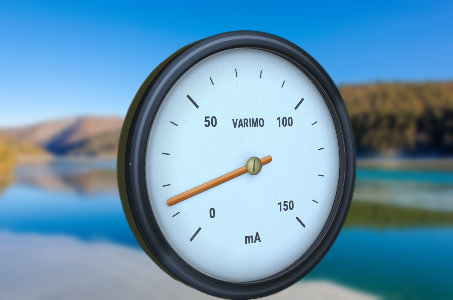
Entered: 15 mA
